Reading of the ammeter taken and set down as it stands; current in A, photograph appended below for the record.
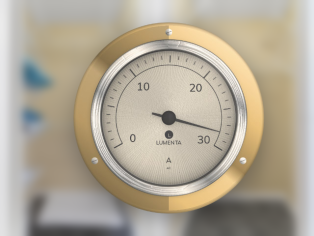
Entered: 28 A
